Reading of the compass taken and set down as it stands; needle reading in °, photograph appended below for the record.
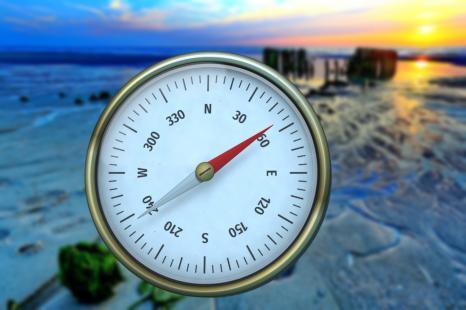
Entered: 55 °
